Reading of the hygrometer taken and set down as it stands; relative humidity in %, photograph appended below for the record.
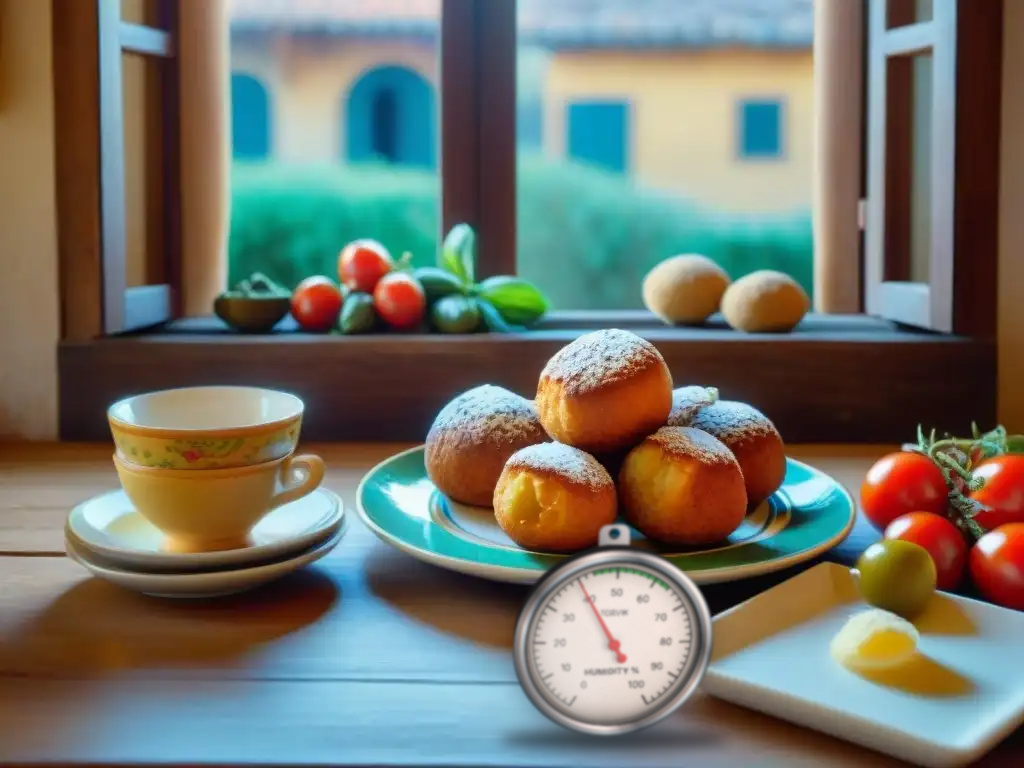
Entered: 40 %
